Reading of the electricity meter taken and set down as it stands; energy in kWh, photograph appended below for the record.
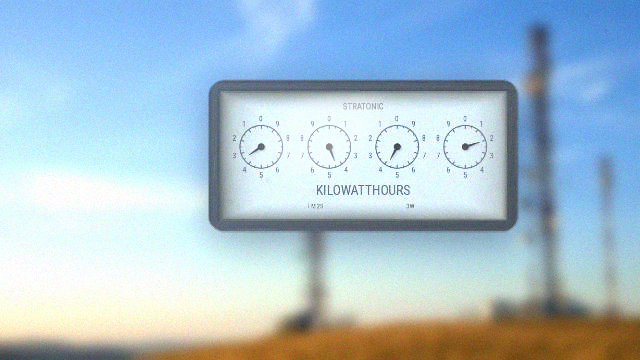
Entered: 3442 kWh
